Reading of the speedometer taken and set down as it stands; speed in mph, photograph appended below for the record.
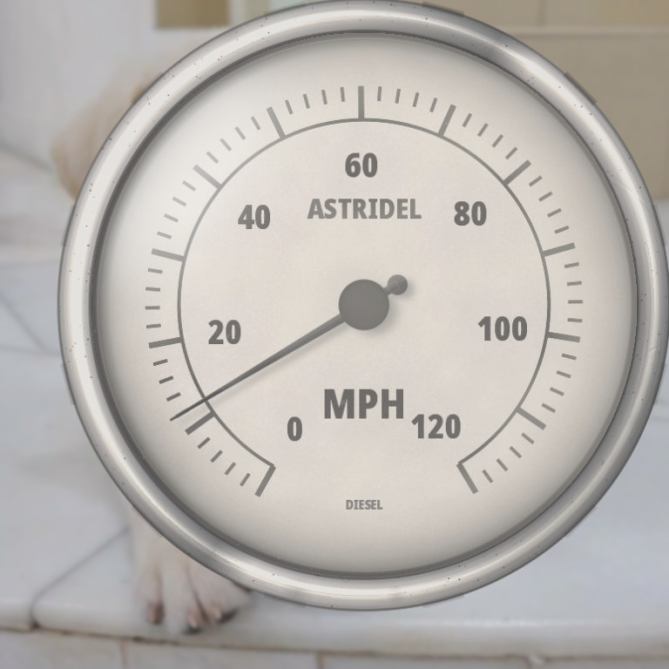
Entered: 12 mph
